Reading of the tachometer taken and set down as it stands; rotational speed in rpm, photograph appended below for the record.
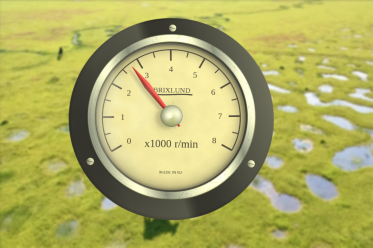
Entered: 2750 rpm
